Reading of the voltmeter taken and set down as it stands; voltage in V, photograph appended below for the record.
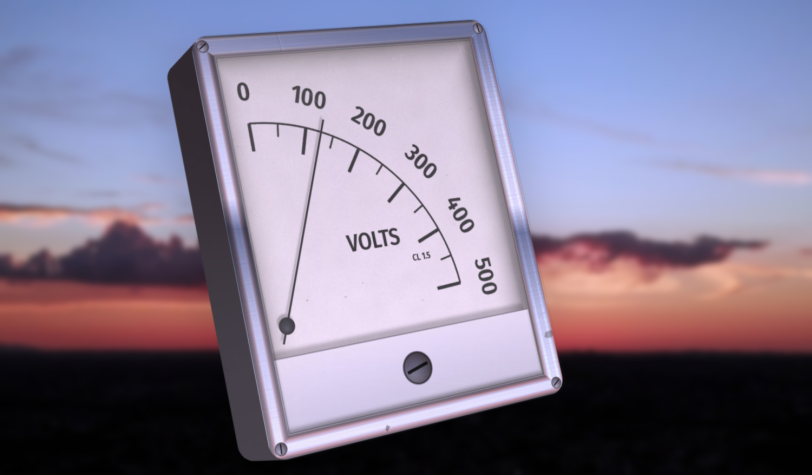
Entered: 125 V
